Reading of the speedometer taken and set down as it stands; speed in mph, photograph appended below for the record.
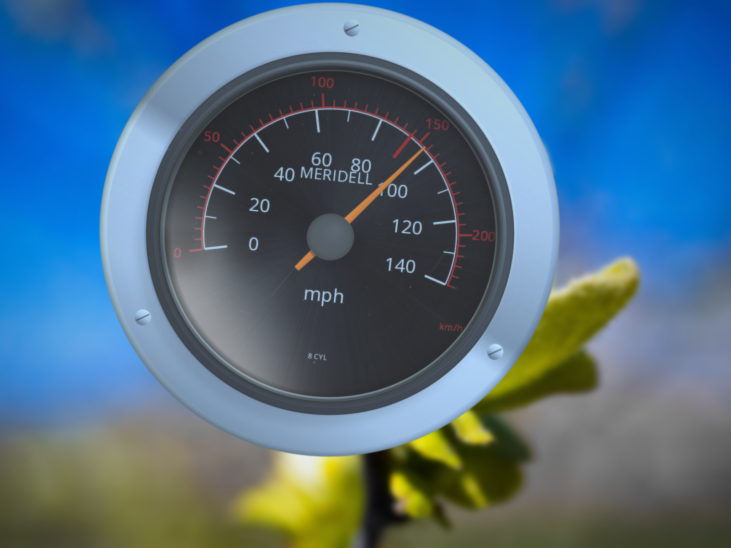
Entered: 95 mph
